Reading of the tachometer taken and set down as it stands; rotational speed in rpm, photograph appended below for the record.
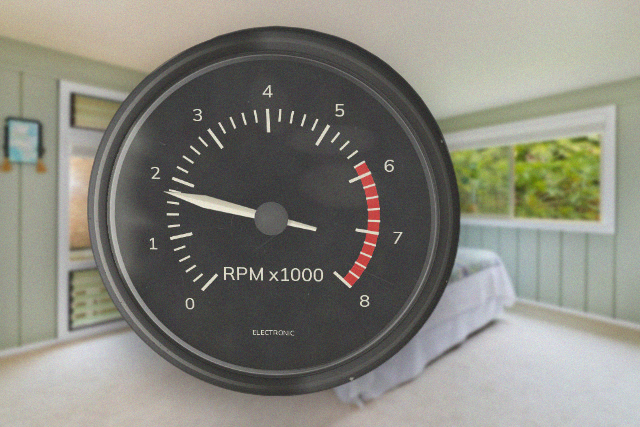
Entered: 1800 rpm
